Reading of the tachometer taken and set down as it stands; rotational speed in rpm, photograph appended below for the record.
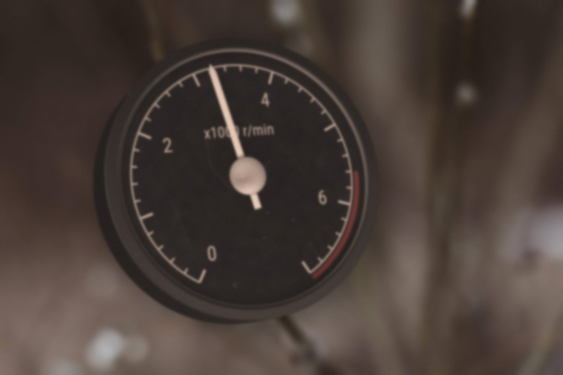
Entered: 3200 rpm
